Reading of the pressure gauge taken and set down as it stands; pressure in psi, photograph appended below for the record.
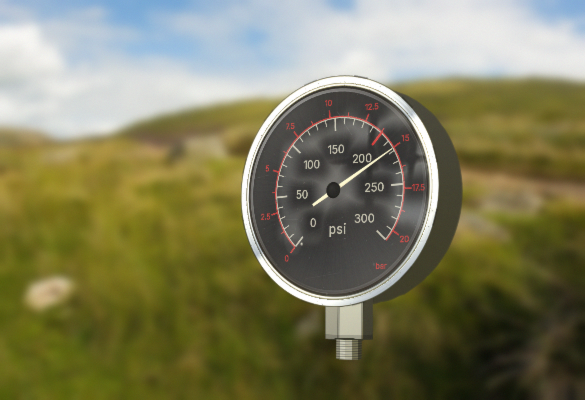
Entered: 220 psi
